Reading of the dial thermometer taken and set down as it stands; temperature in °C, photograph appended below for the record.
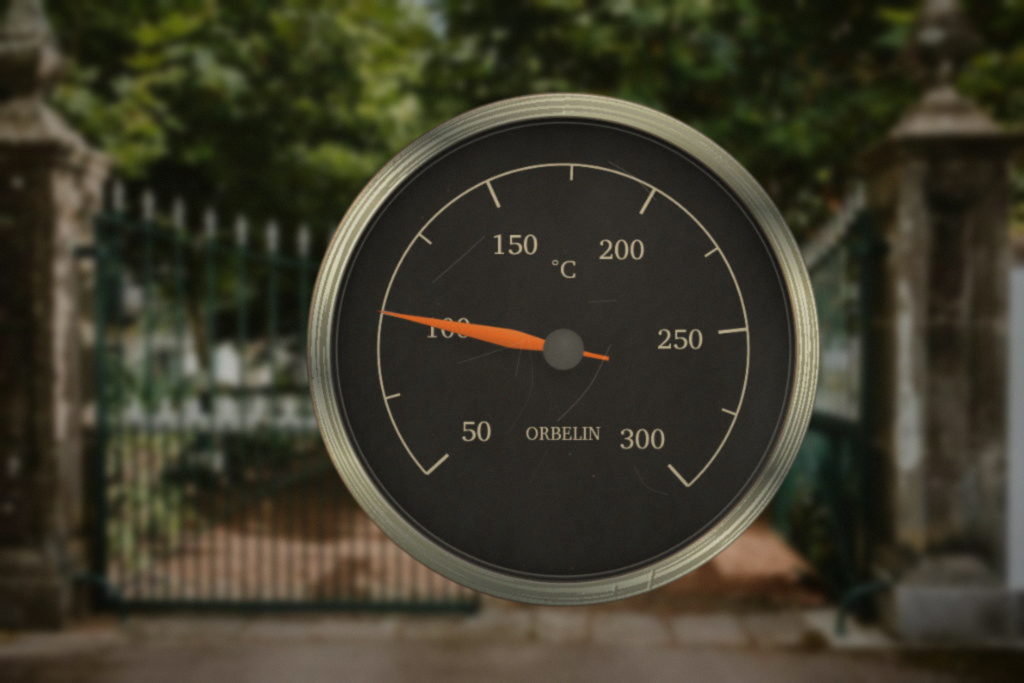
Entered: 100 °C
